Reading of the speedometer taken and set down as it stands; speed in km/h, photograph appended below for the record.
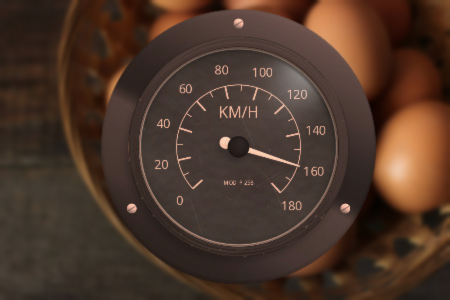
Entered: 160 km/h
